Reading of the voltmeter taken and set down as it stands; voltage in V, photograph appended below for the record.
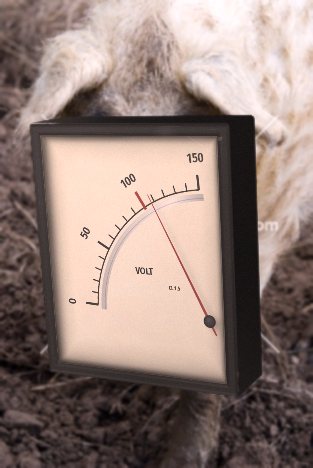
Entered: 110 V
